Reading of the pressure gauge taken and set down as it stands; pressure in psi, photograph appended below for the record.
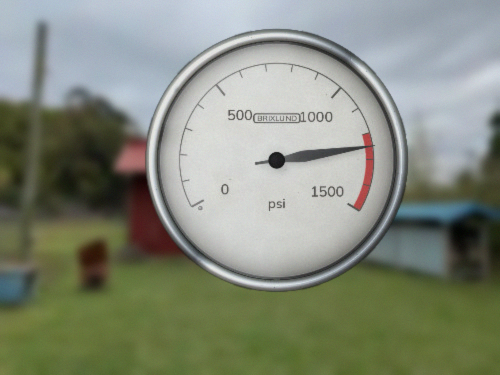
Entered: 1250 psi
